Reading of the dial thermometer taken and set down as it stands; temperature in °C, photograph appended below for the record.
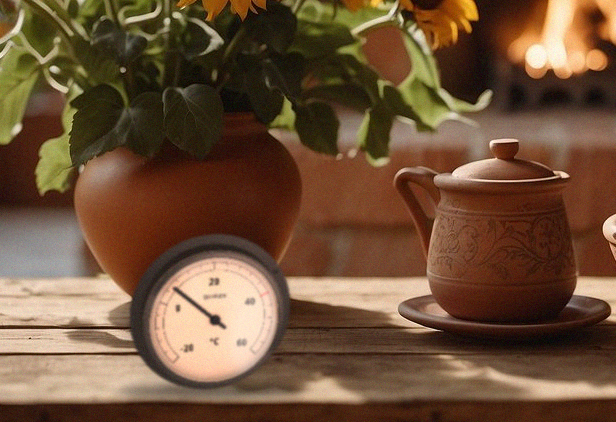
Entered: 6 °C
